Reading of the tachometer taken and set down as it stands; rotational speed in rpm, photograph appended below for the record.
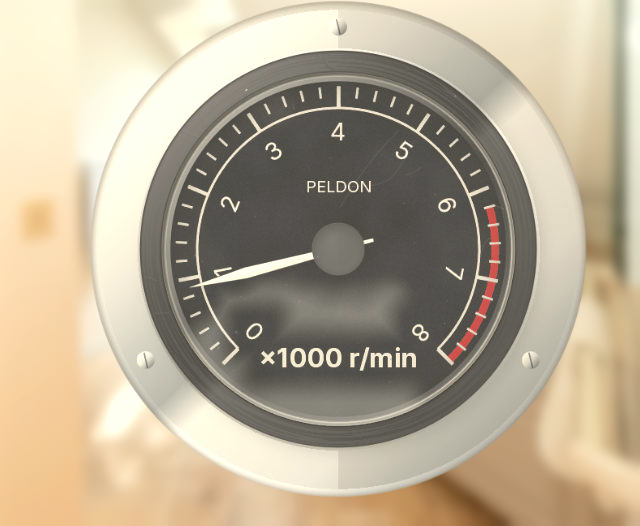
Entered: 900 rpm
